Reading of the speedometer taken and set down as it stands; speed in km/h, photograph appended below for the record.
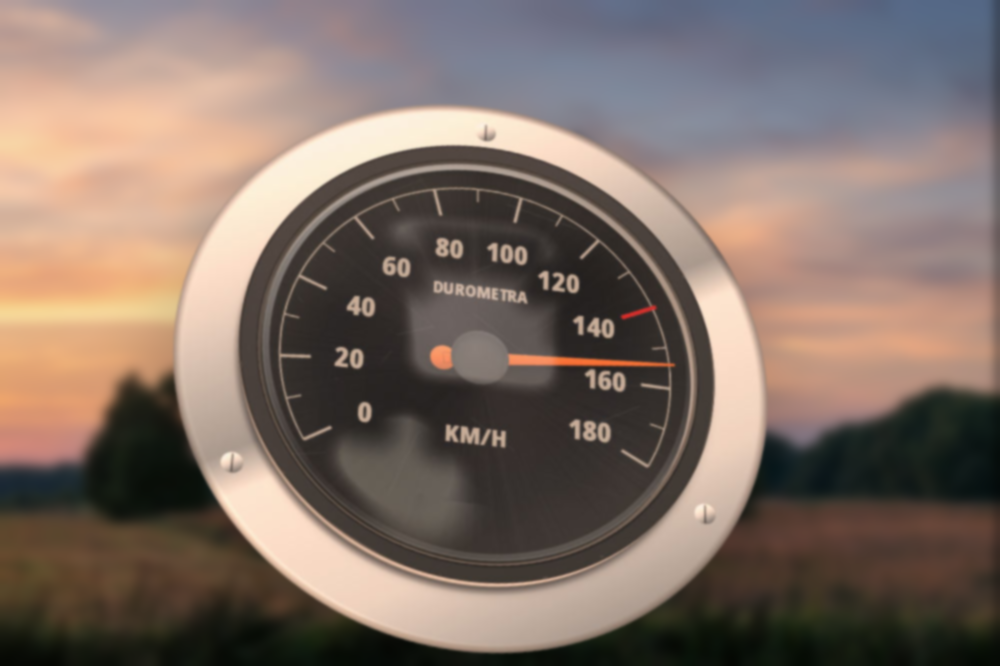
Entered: 155 km/h
